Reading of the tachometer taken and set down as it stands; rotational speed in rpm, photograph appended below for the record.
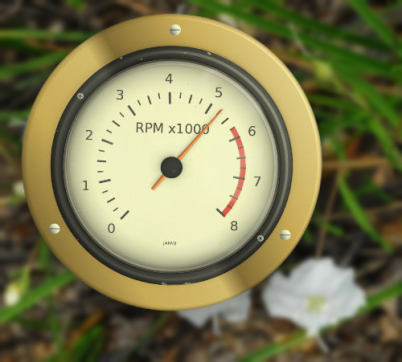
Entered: 5250 rpm
